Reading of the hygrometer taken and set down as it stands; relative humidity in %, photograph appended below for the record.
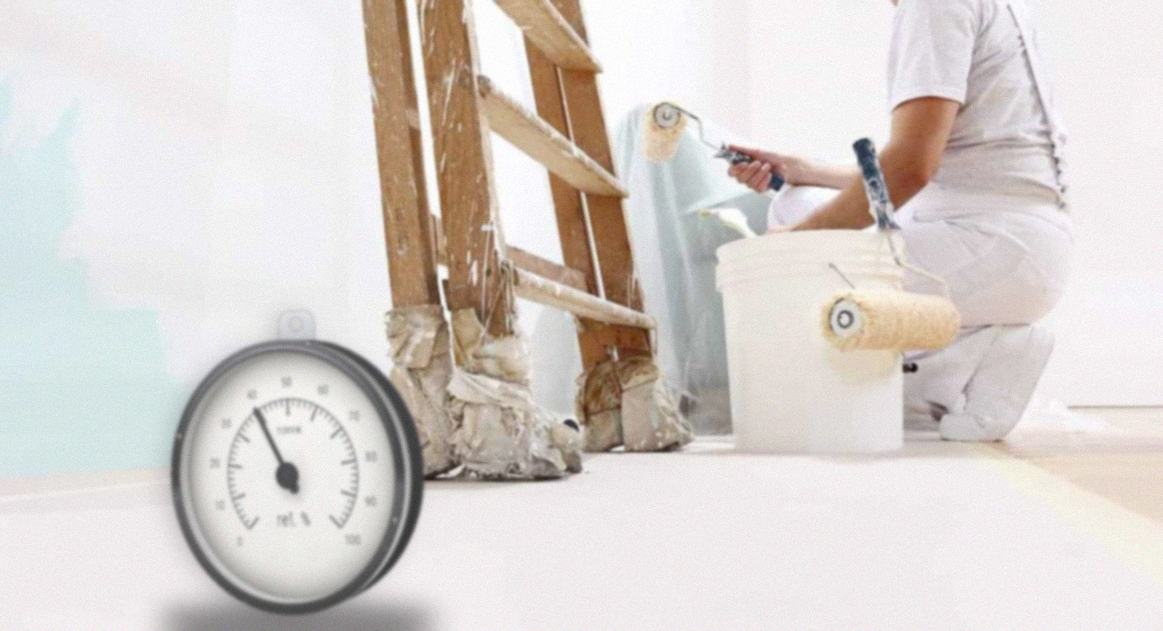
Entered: 40 %
